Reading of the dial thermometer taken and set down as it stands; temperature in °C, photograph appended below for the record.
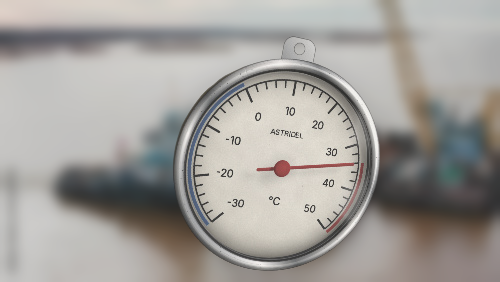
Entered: 34 °C
